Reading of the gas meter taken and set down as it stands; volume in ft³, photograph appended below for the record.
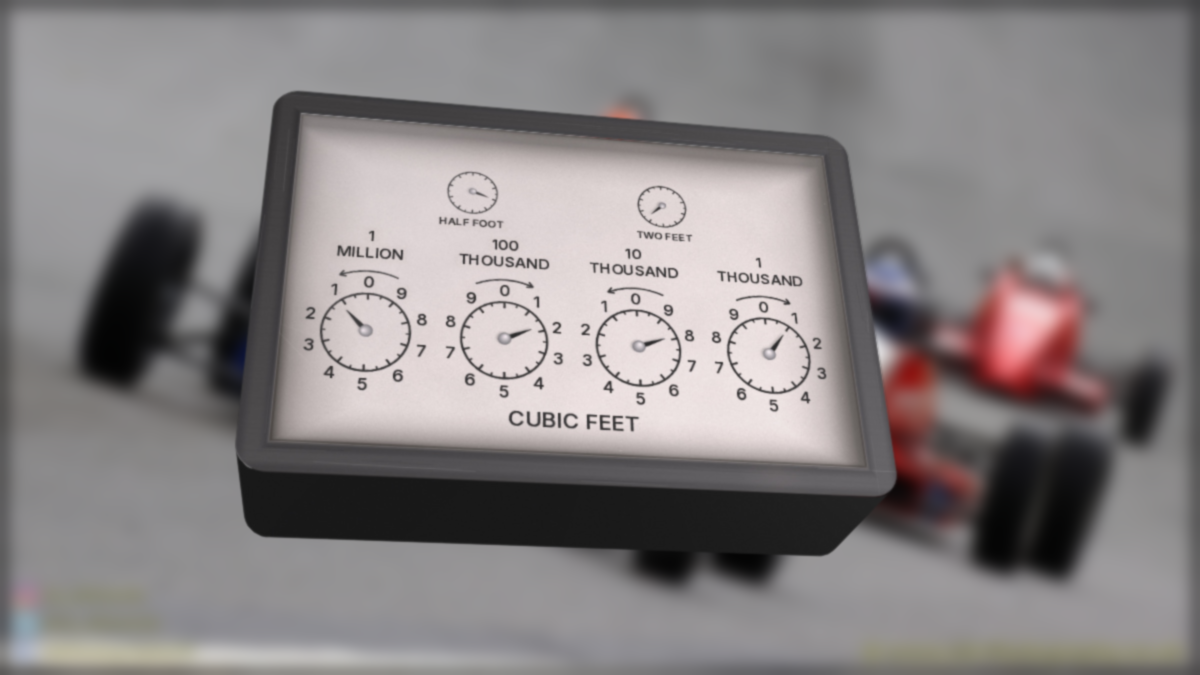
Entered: 118100 ft³
